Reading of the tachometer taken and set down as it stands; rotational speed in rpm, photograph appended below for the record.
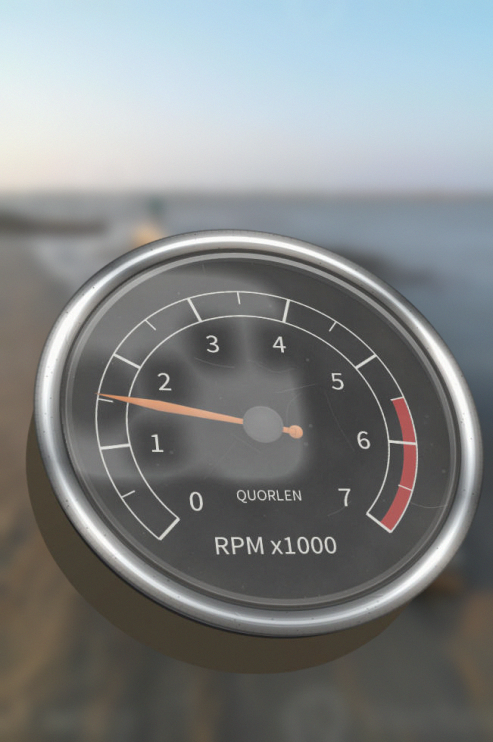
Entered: 1500 rpm
